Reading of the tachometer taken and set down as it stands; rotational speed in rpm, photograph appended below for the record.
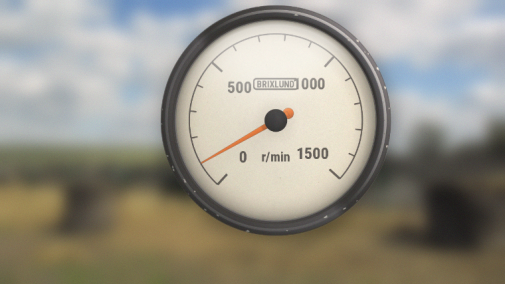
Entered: 100 rpm
